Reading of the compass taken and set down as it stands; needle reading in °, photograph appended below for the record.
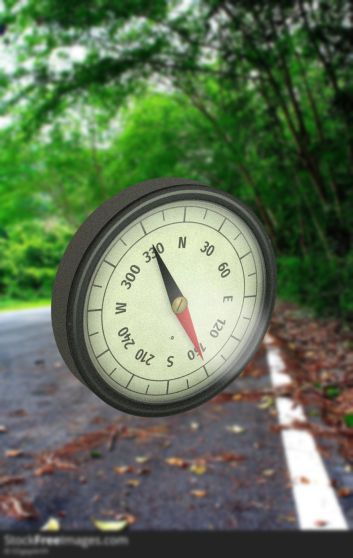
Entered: 150 °
